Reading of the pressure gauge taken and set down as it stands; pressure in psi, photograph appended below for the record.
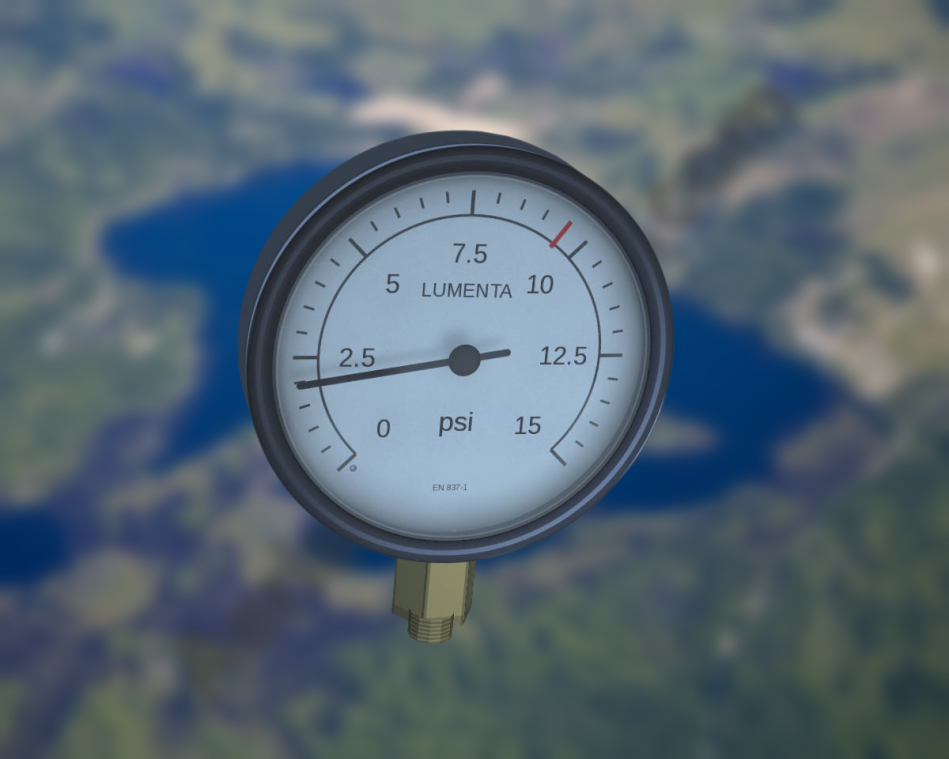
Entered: 2 psi
